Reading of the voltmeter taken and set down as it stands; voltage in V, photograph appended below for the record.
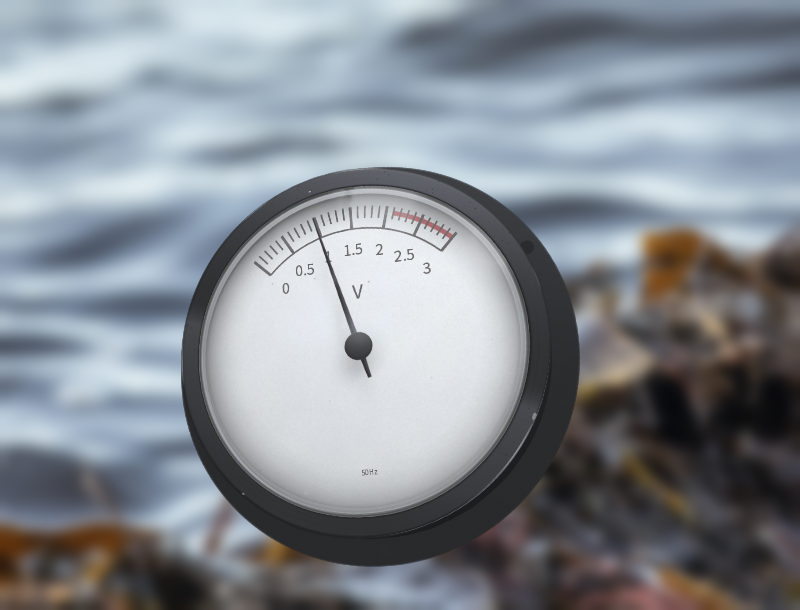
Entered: 1 V
